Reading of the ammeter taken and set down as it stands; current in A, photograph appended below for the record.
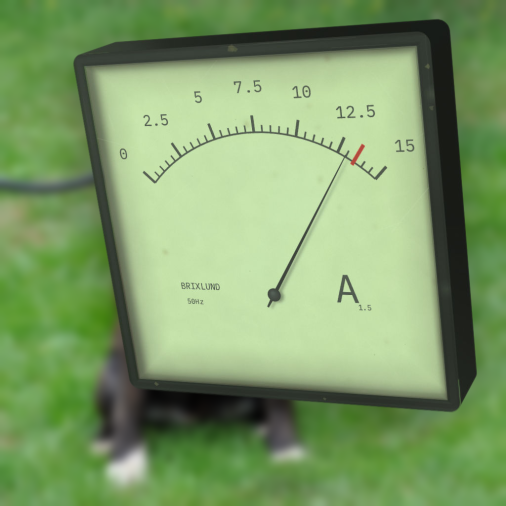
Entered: 13 A
